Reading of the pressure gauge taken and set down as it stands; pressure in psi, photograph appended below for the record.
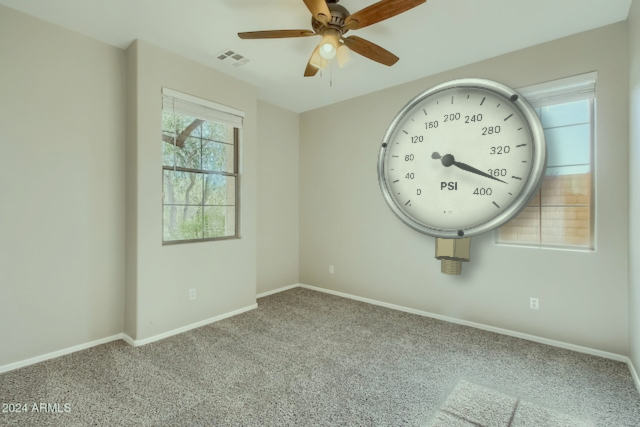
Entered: 370 psi
